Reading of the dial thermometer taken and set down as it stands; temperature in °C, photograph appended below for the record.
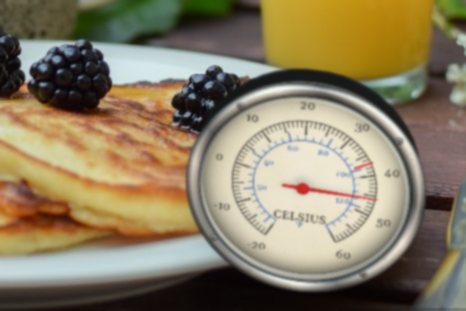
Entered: 45 °C
